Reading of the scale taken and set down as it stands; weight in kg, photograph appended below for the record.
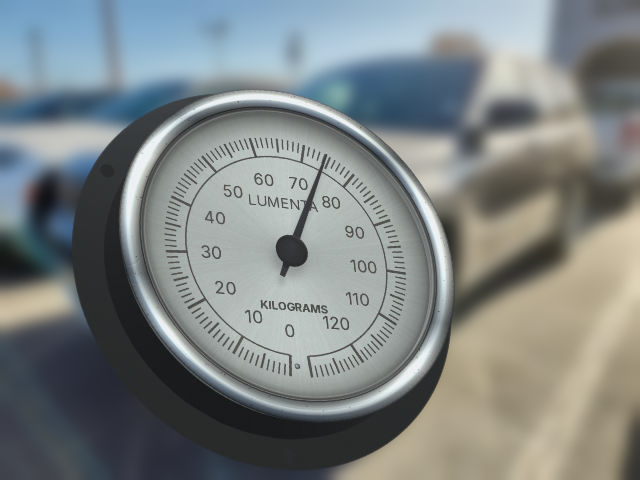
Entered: 74 kg
